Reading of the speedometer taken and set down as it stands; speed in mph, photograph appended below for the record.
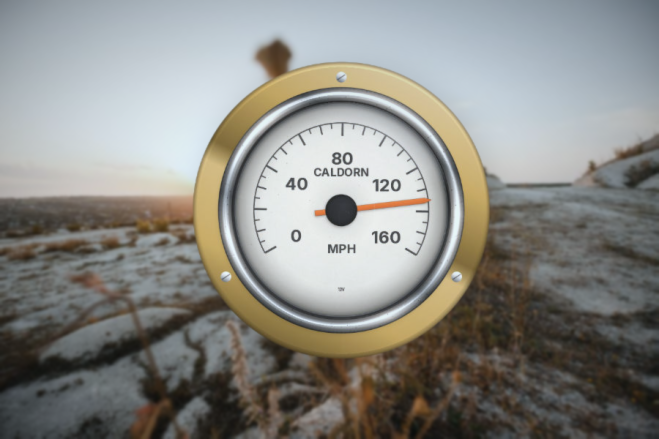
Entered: 135 mph
